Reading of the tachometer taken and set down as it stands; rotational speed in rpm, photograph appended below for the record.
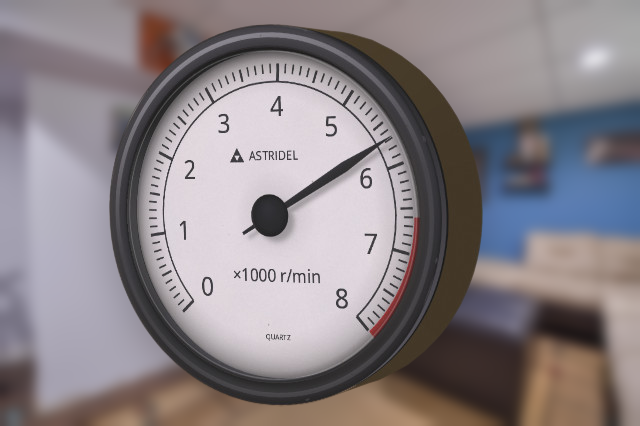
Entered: 5700 rpm
